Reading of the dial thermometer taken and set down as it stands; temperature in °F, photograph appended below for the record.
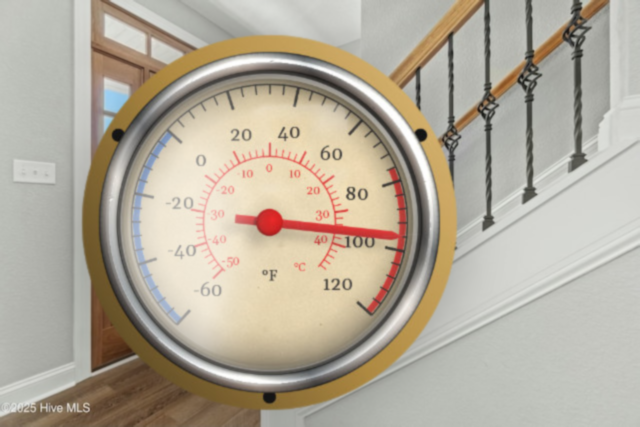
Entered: 96 °F
